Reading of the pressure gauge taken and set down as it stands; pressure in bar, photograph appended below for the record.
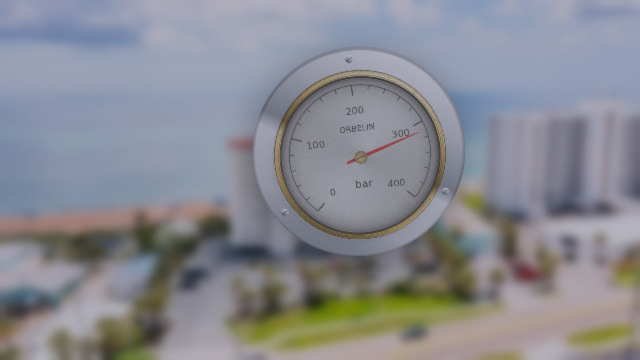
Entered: 310 bar
